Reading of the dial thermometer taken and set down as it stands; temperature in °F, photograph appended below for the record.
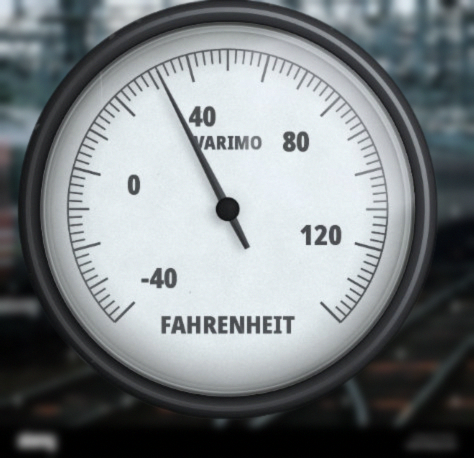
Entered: 32 °F
